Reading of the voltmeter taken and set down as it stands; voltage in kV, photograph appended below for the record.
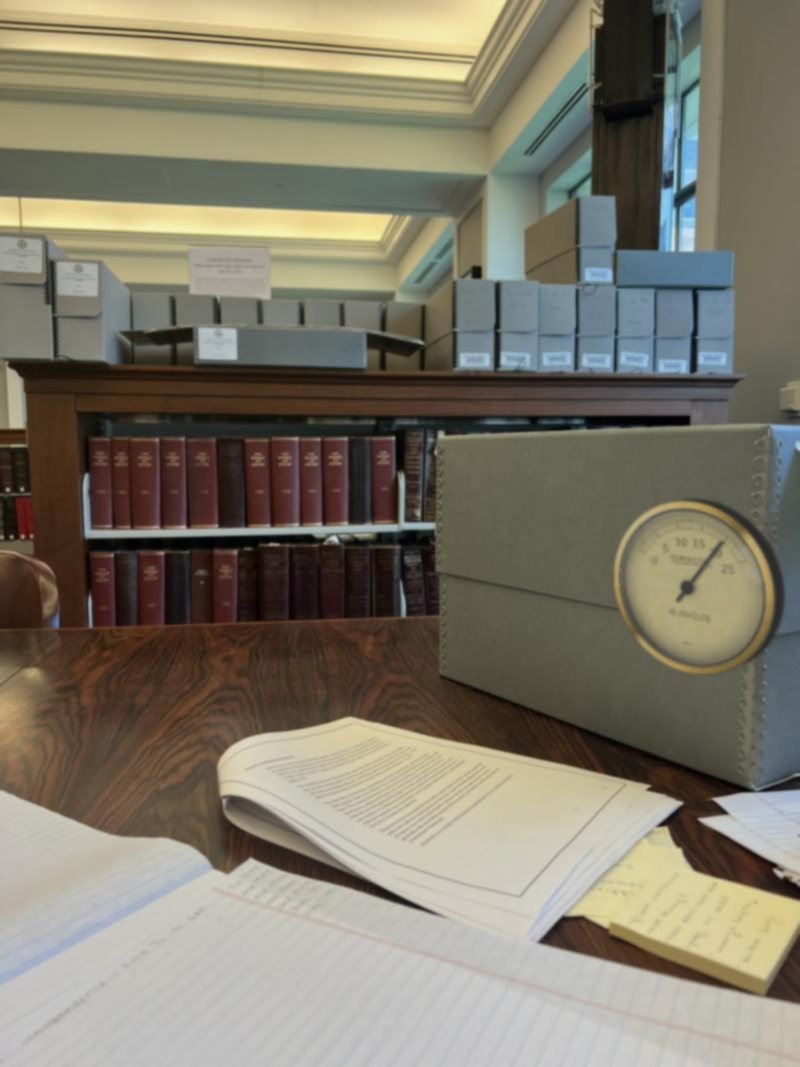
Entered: 20 kV
